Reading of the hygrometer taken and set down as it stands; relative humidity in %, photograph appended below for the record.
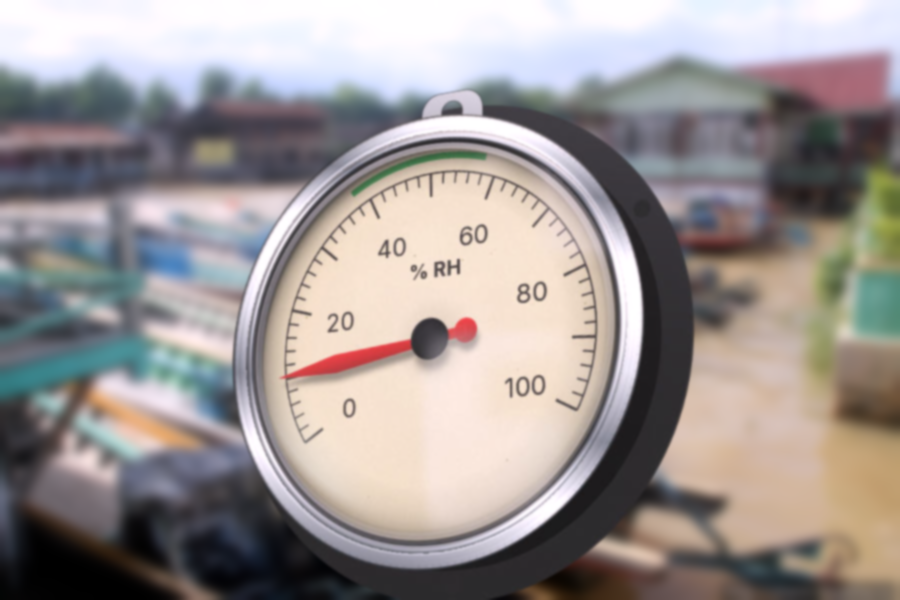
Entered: 10 %
